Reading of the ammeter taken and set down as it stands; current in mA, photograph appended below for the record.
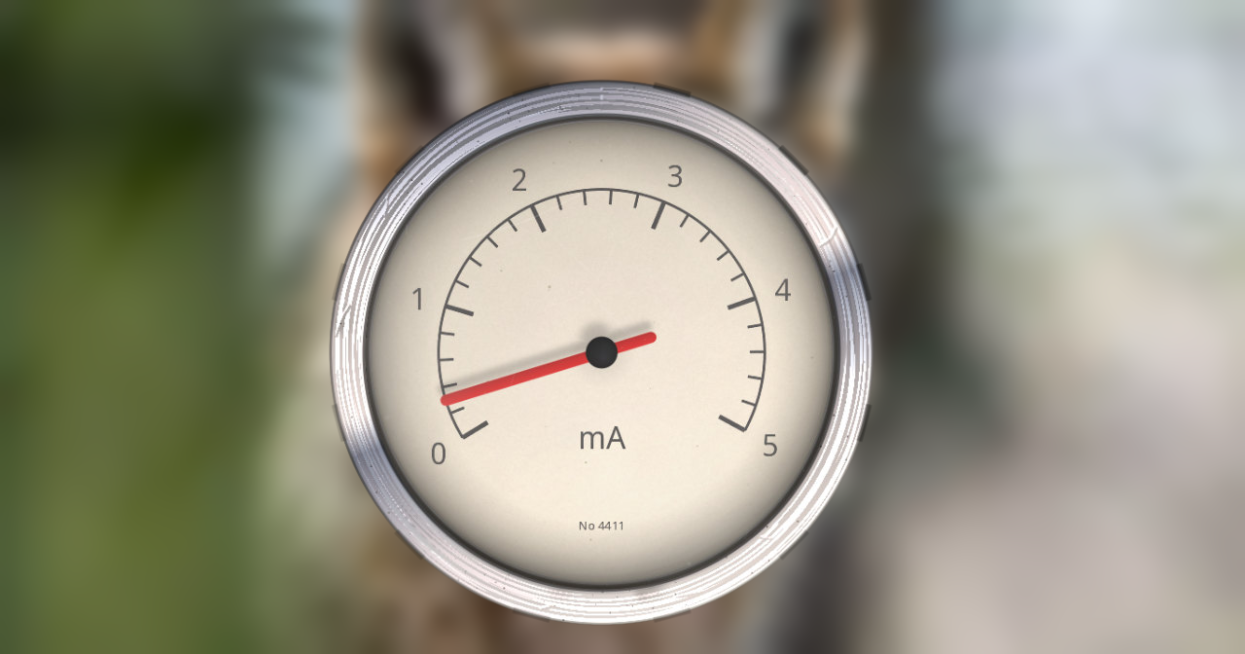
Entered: 0.3 mA
